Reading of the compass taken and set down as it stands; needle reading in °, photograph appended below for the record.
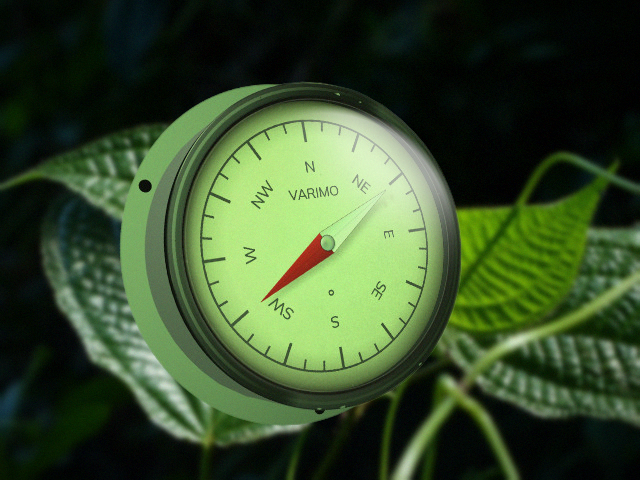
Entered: 240 °
